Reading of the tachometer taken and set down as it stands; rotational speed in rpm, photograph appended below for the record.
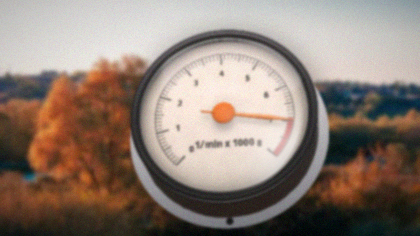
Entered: 7000 rpm
